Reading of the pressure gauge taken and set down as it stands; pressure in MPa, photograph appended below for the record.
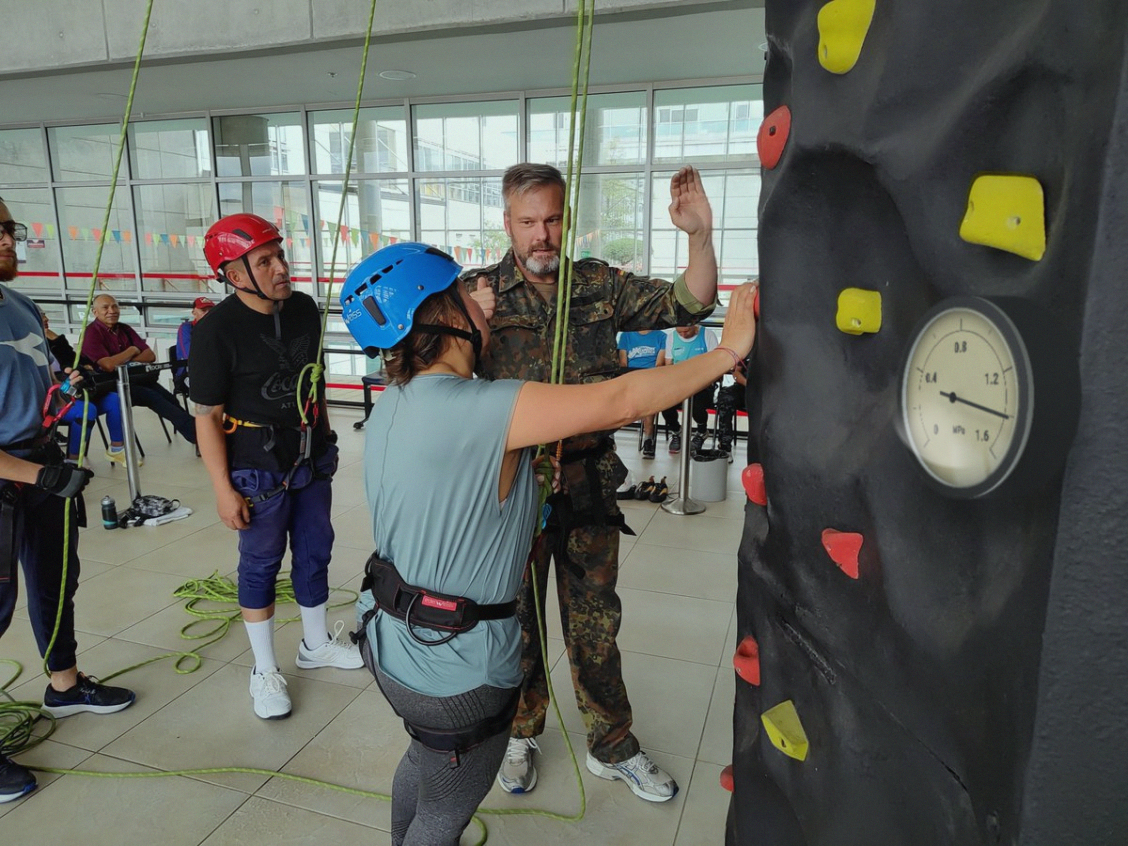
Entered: 1.4 MPa
